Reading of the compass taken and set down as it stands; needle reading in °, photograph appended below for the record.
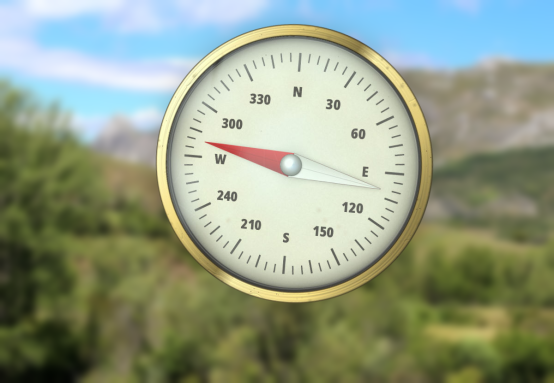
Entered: 280 °
